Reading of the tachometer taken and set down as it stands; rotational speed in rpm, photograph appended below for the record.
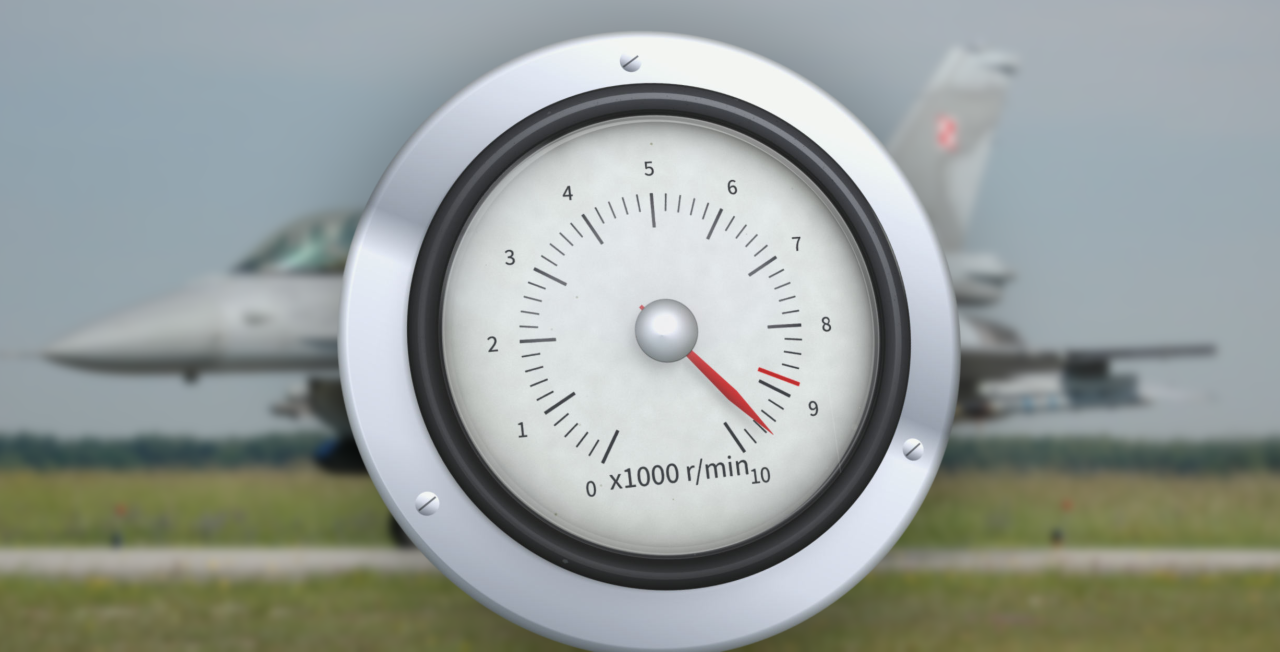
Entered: 9600 rpm
